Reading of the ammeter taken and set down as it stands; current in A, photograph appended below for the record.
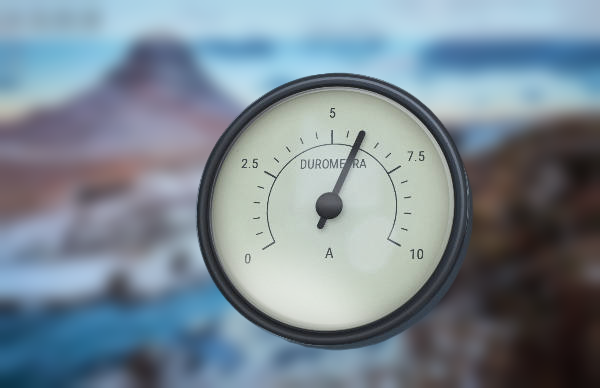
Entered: 6 A
